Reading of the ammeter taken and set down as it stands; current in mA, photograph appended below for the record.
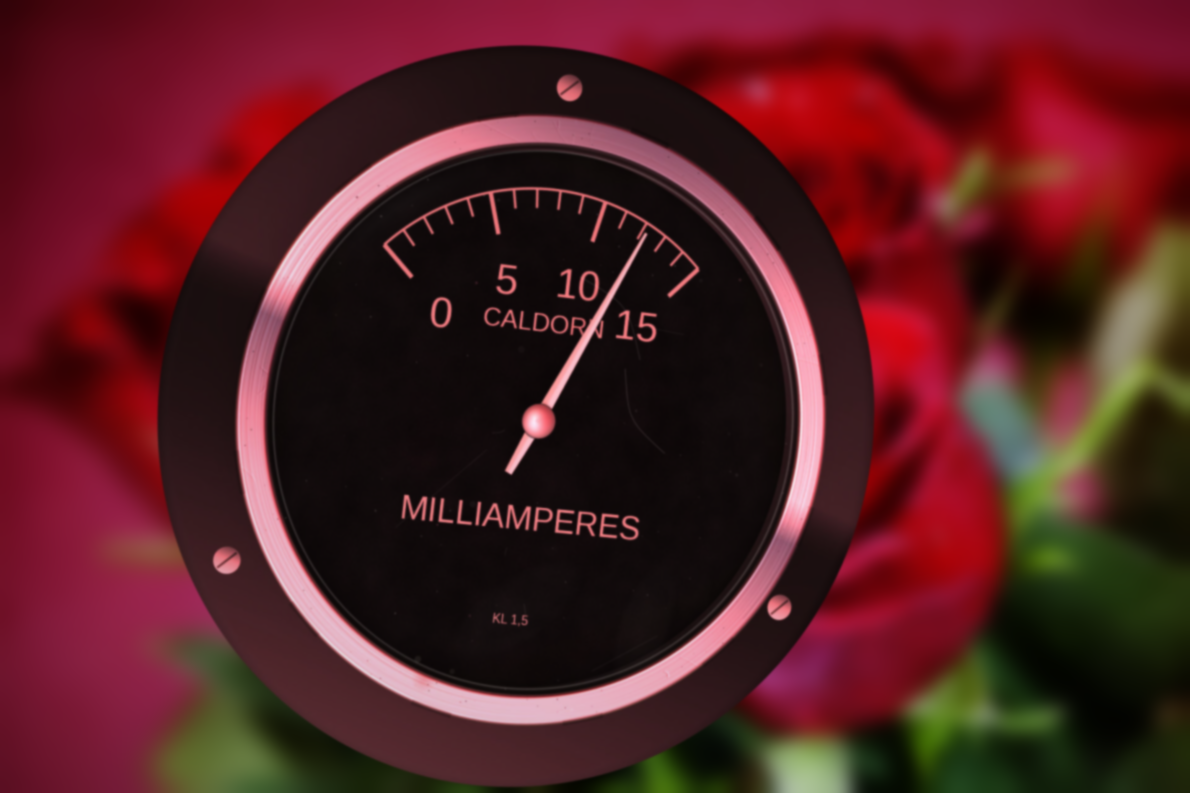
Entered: 12 mA
